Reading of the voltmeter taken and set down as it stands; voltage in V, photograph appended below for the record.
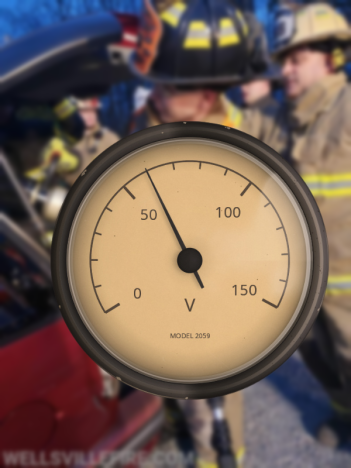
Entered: 60 V
